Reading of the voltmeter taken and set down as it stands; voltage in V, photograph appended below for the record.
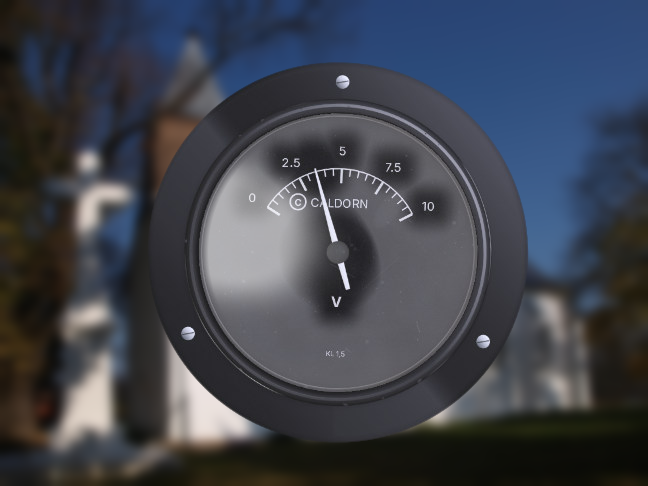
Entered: 3.5 V
